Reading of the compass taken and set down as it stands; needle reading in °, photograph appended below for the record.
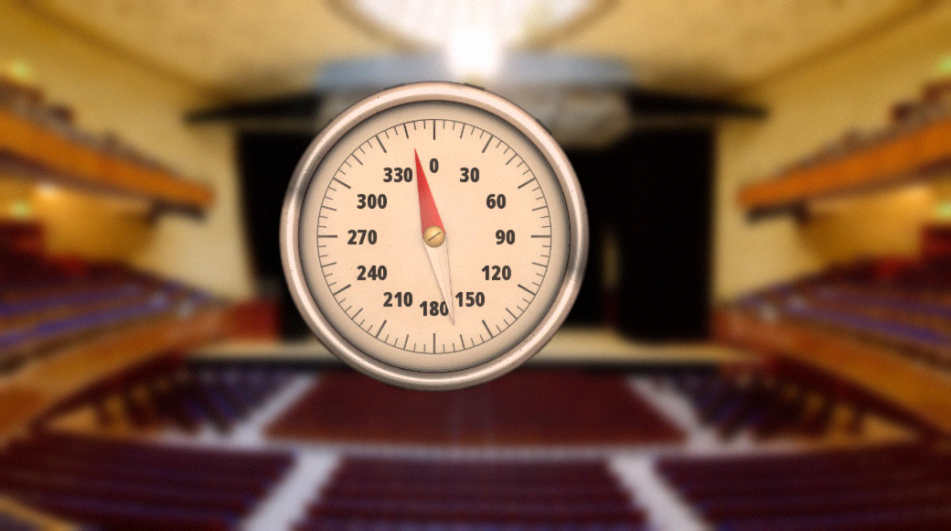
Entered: 347.5 °
